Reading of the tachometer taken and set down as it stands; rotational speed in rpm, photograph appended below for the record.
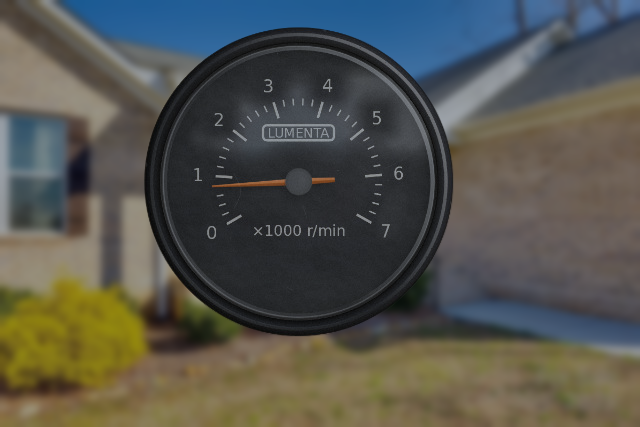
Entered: 800 rpm
